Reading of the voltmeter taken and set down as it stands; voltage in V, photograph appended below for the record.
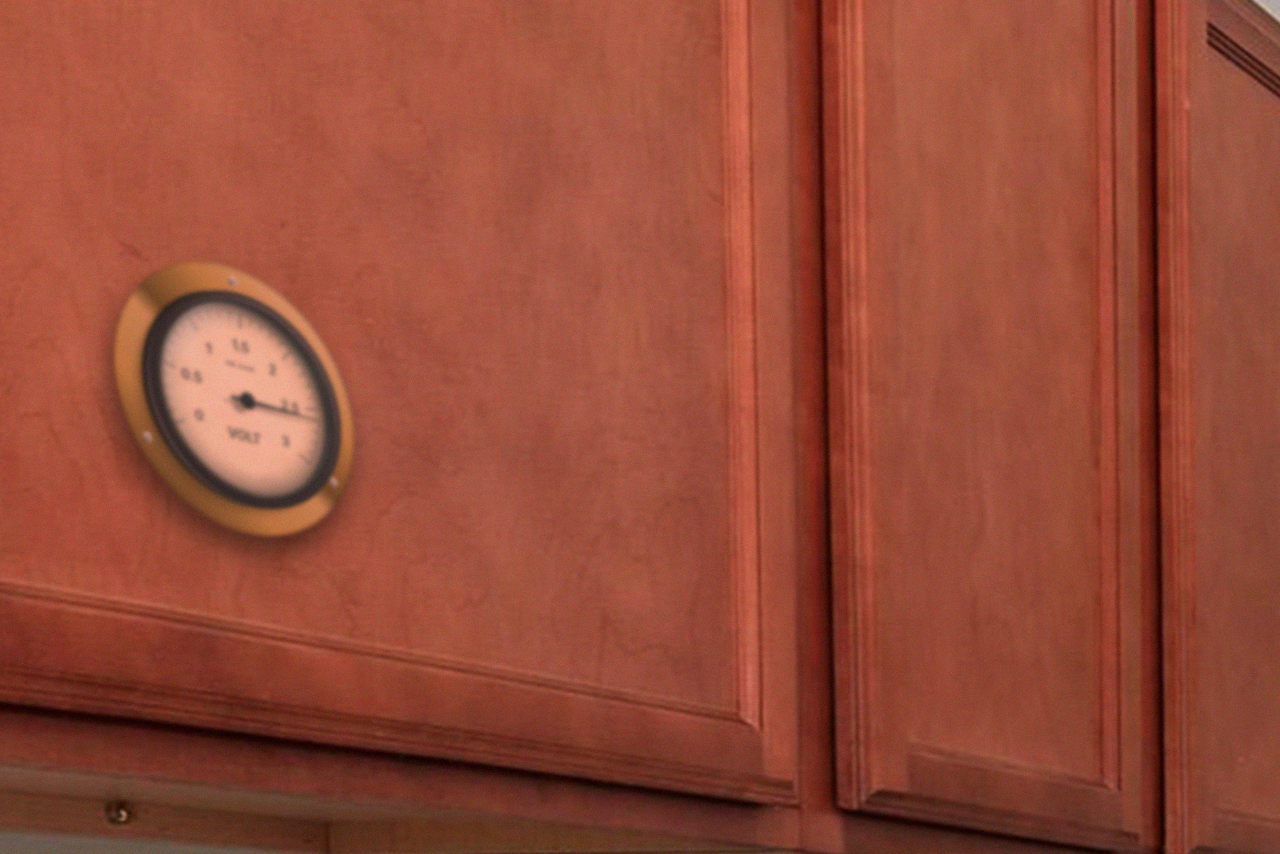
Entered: 2.6 V
